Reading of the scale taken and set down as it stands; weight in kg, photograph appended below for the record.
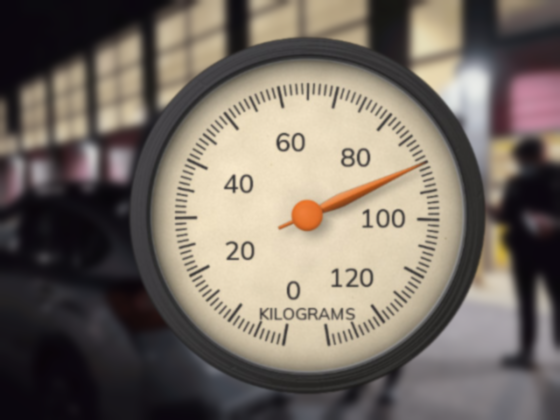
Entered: 90 kg
